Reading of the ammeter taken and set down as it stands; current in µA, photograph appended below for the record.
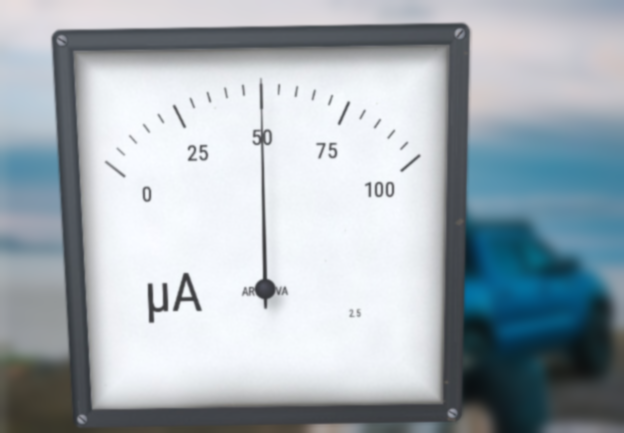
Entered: 50 µA
